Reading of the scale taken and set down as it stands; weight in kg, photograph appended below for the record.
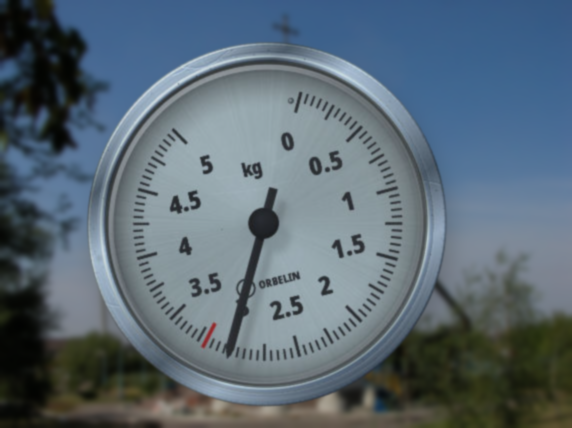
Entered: 3 kg
